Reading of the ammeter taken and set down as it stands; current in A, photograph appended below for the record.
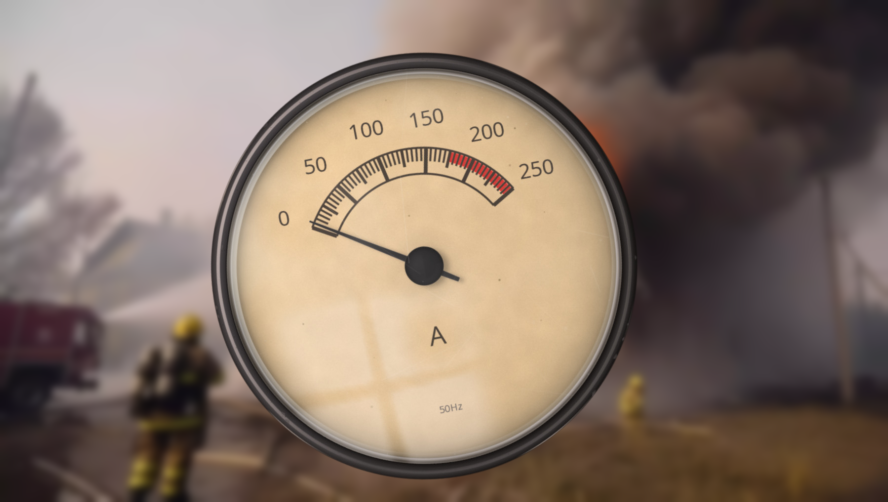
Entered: 5 A
